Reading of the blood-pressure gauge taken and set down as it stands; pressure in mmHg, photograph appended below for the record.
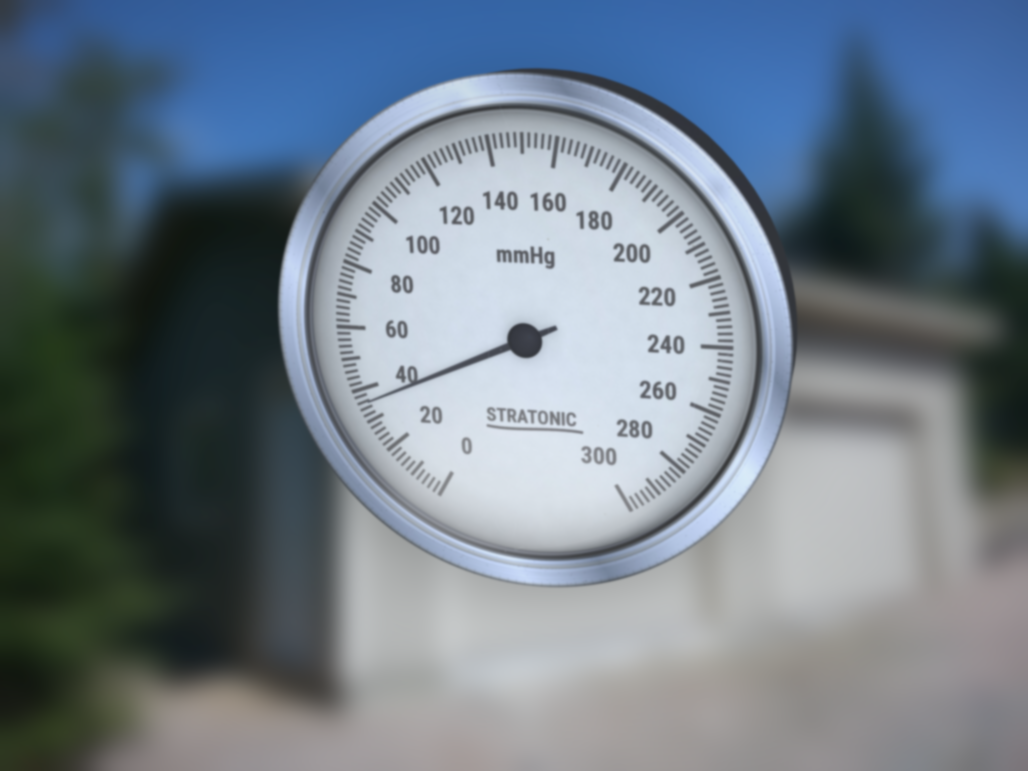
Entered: 36 mmHg
